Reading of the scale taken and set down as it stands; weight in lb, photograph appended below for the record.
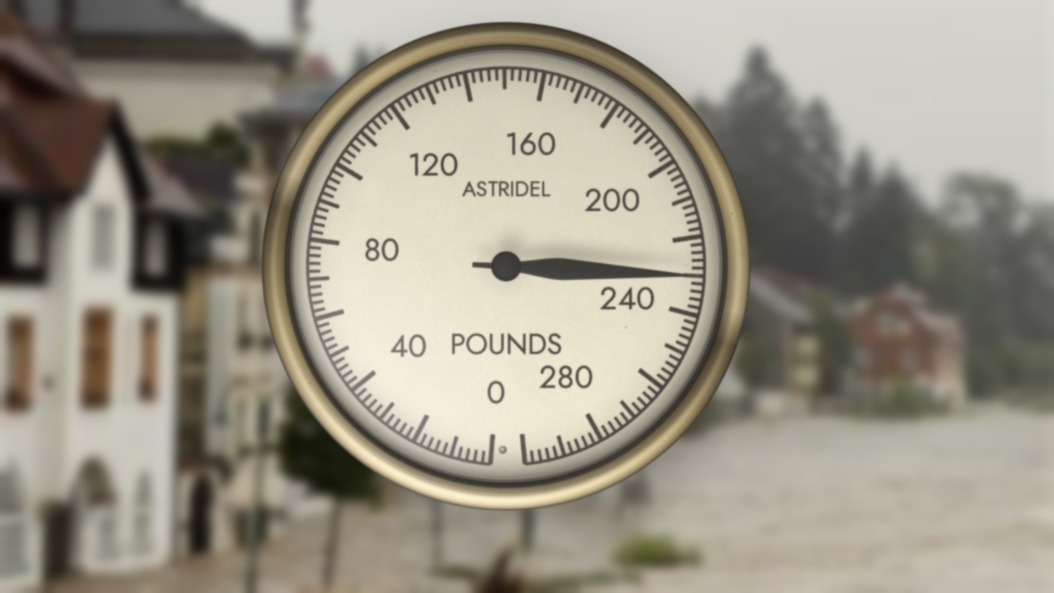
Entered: 230 lb
